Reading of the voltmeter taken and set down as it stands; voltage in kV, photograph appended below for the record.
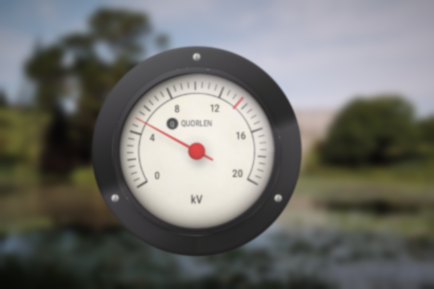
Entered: 5 kV
